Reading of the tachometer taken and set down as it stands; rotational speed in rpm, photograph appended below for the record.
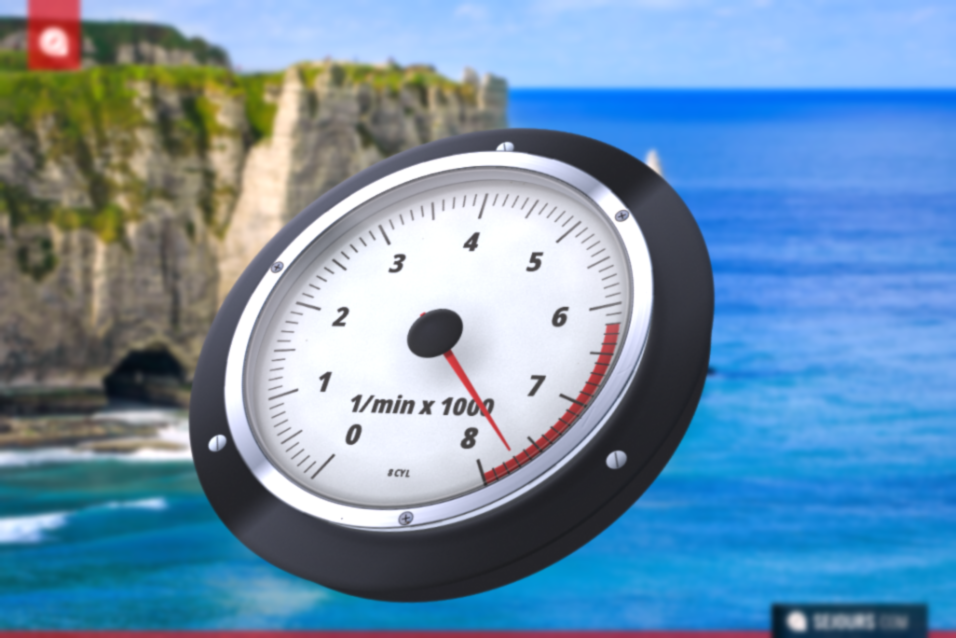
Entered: 7700 rpm
